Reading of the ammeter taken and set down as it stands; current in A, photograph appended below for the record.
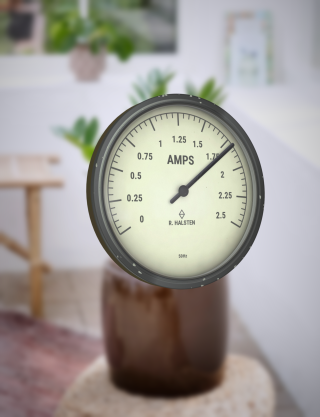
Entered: 1.8 A
